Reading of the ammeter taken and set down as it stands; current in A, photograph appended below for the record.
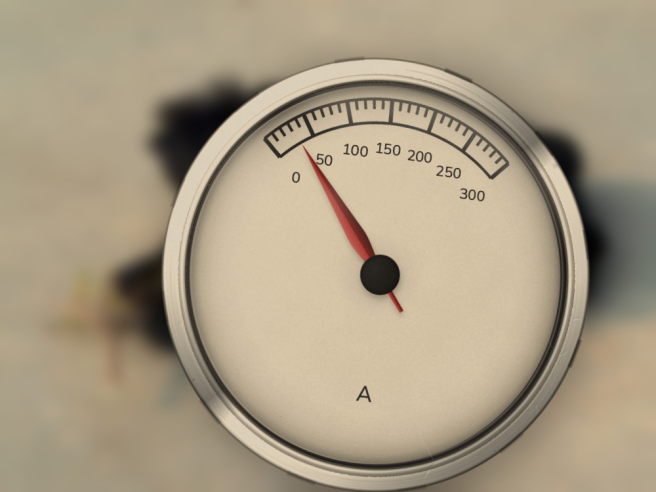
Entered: 30 A
